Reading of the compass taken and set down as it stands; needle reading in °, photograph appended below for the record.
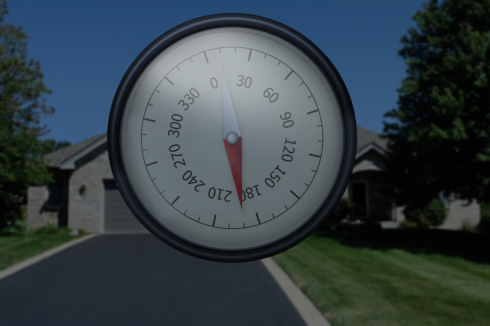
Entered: 190 °
